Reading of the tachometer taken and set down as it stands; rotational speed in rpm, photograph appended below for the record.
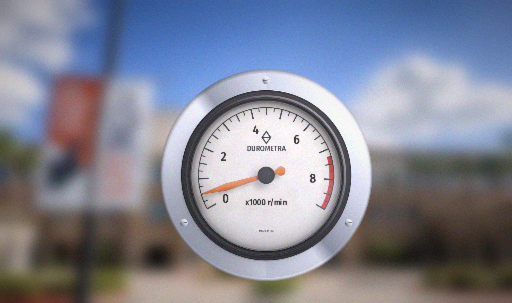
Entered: 500 rpm
